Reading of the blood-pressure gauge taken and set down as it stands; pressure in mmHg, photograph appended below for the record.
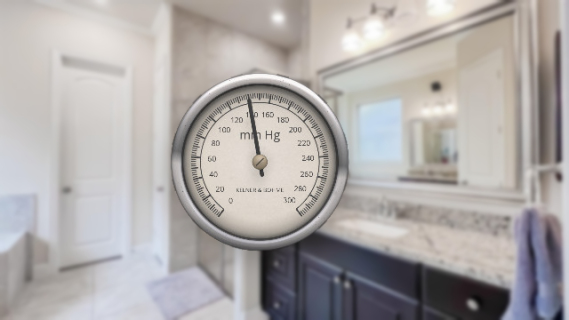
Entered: 140 mmHg
